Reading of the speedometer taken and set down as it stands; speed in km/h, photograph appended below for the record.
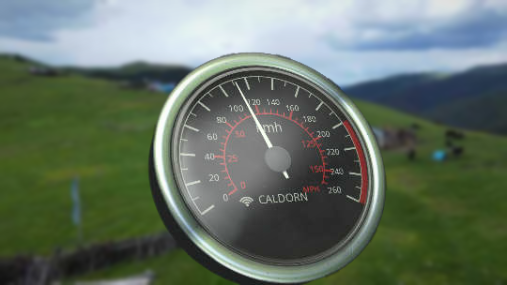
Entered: 110 km/h
